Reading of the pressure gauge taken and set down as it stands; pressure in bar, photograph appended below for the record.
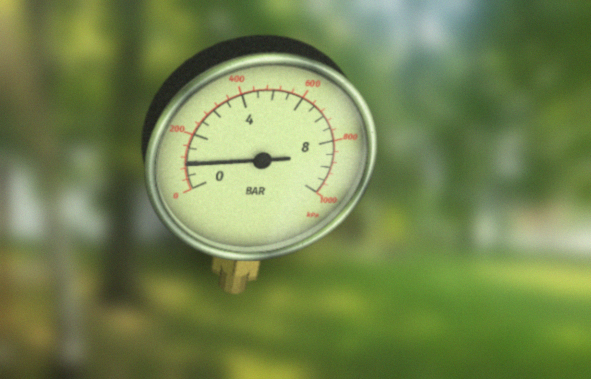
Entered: 1 bar
